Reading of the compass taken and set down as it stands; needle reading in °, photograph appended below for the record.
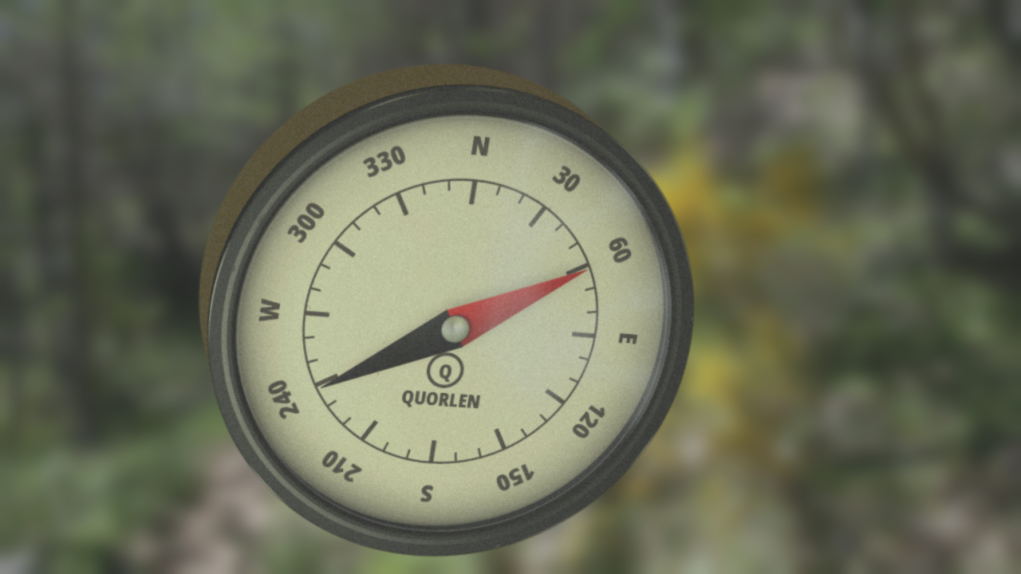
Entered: 60 °
